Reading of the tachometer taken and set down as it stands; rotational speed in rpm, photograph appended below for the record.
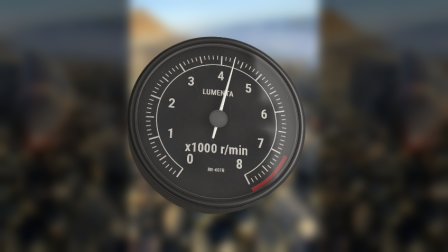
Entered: 4300 rpm
